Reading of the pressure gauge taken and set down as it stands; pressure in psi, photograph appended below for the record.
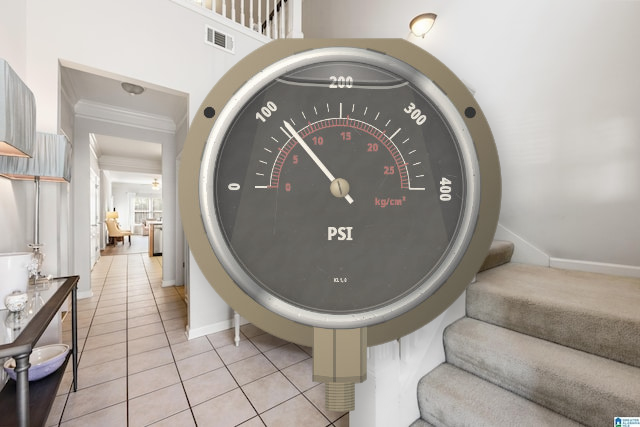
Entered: 110 psi
